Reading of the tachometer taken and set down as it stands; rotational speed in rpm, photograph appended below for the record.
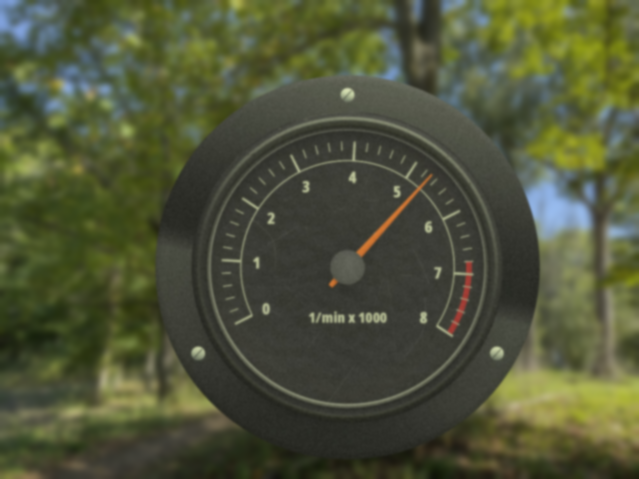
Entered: 5300 rpm
